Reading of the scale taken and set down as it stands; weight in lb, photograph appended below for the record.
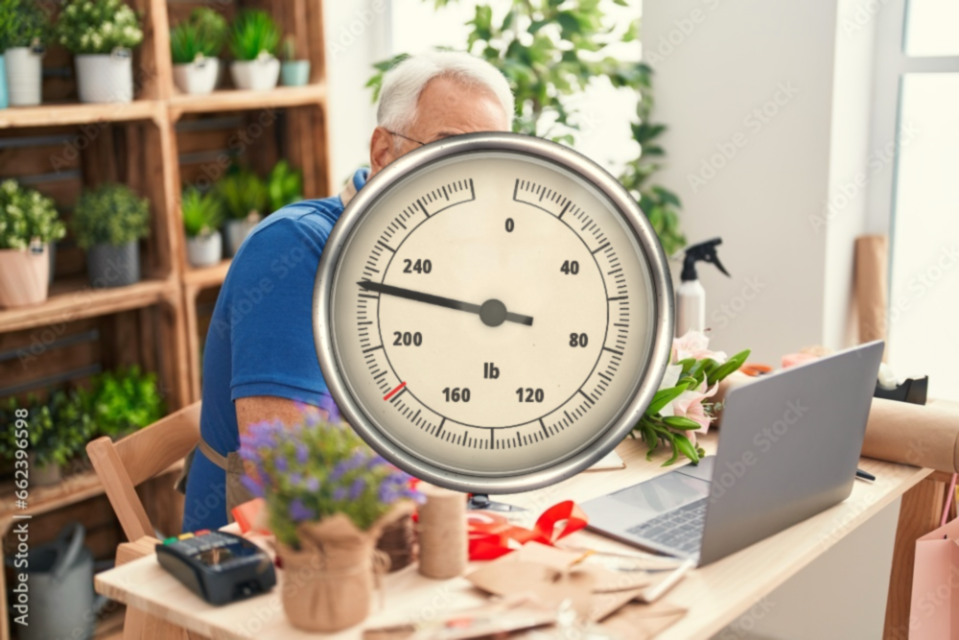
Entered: 224 lb
